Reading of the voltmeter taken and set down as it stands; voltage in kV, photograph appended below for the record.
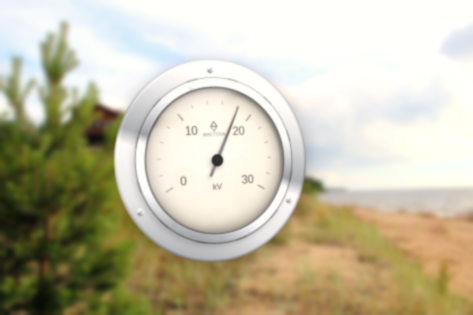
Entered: 18 kV
